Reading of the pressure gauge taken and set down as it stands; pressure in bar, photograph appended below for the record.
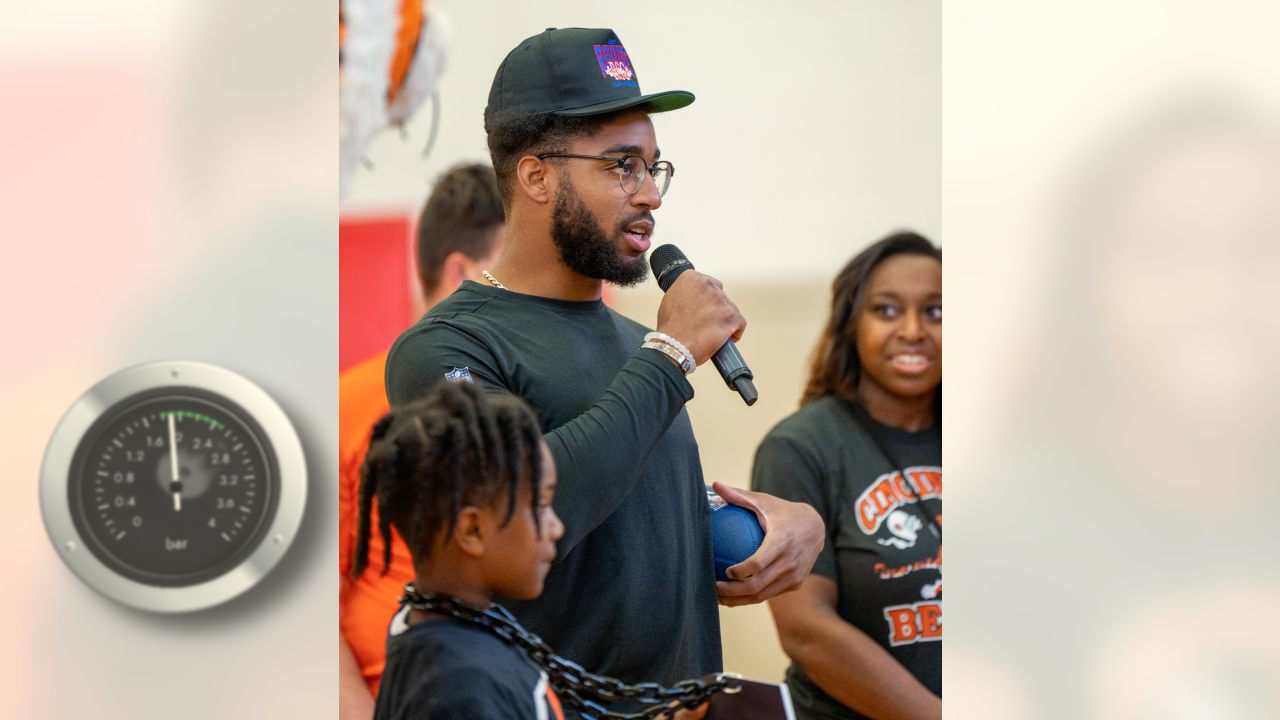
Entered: 1.9 bar
